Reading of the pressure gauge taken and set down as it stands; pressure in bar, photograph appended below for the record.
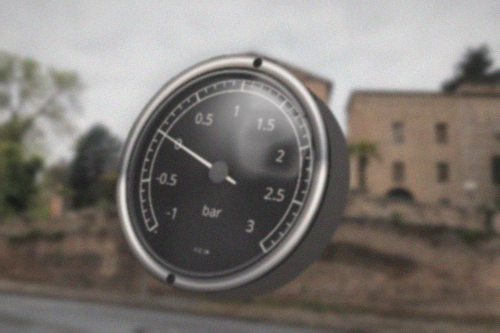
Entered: 0 bar
